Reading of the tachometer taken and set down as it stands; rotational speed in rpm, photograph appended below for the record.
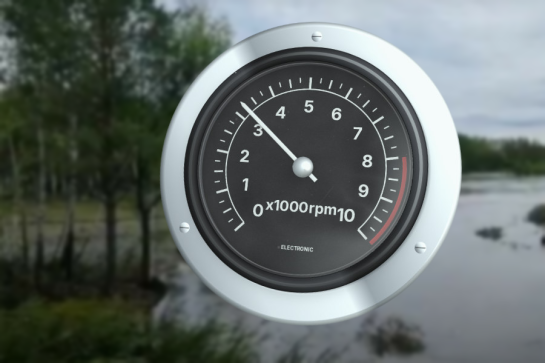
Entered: 3250 rpm
